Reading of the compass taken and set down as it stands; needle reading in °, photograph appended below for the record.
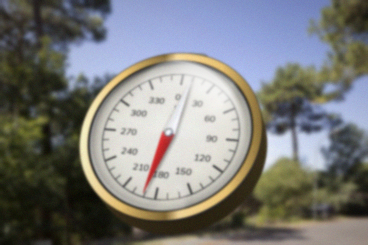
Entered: 190 °
